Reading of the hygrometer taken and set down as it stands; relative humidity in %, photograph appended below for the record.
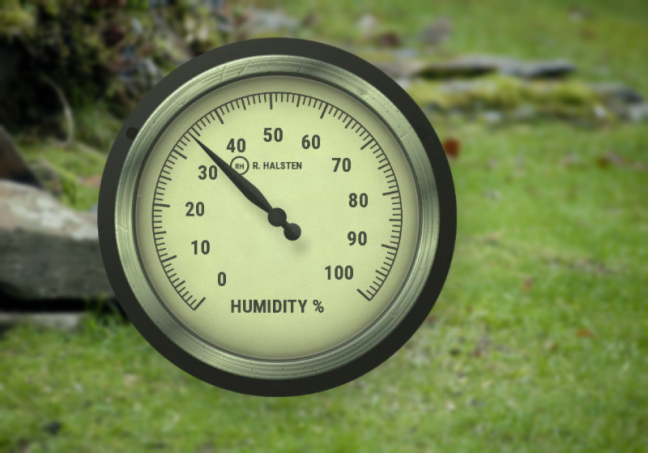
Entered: 34 %
